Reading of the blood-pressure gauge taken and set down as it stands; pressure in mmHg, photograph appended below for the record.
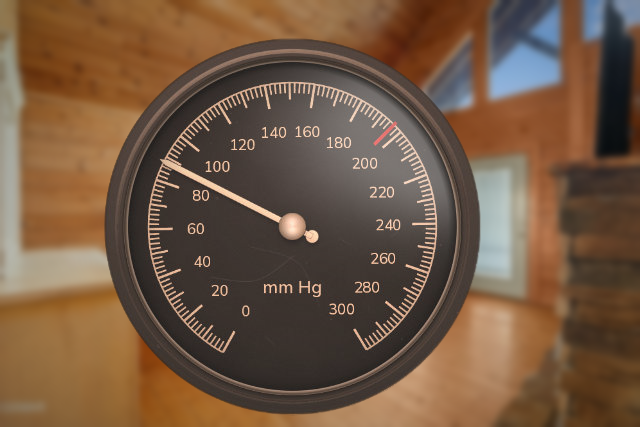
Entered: 88 mmHg
